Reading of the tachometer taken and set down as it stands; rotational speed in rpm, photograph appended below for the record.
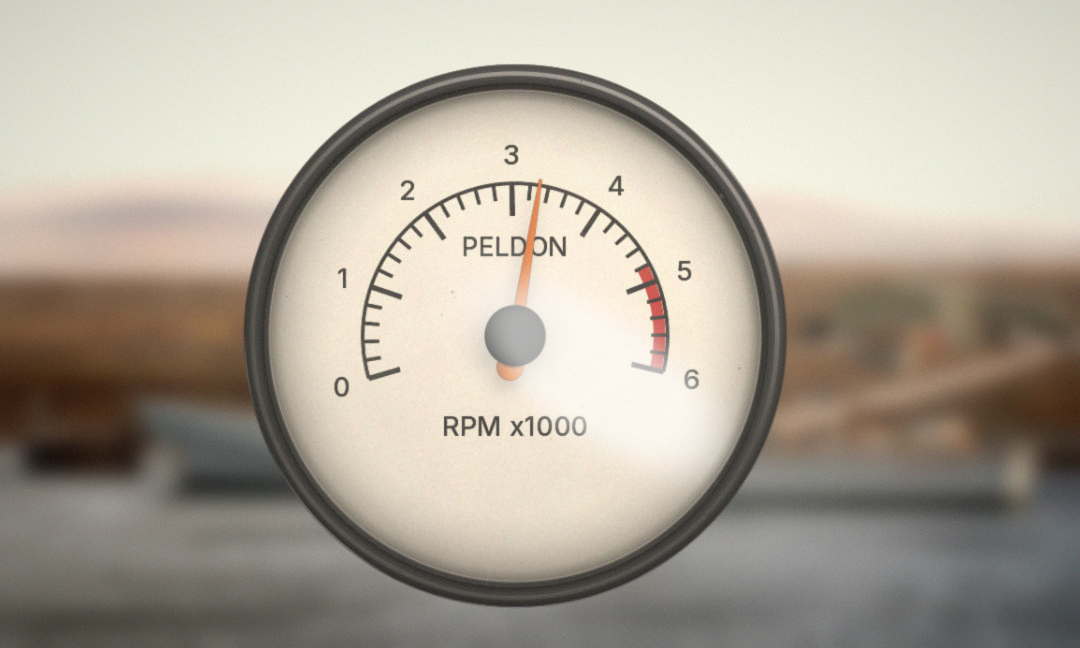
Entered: 3300 rpm
